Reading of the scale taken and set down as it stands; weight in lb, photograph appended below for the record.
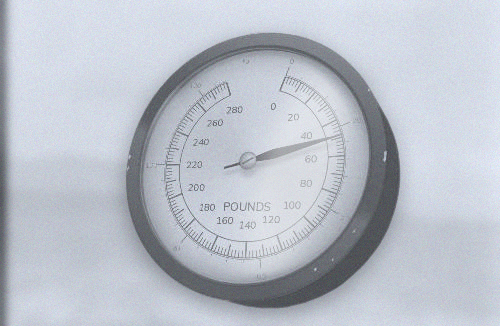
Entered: 50 lb
